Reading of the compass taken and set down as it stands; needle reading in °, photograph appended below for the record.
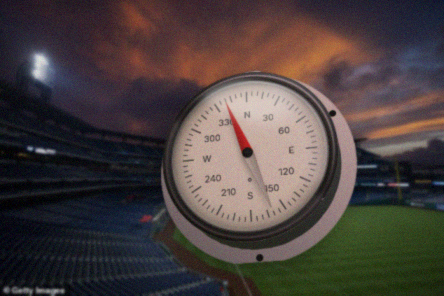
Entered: 340 °
